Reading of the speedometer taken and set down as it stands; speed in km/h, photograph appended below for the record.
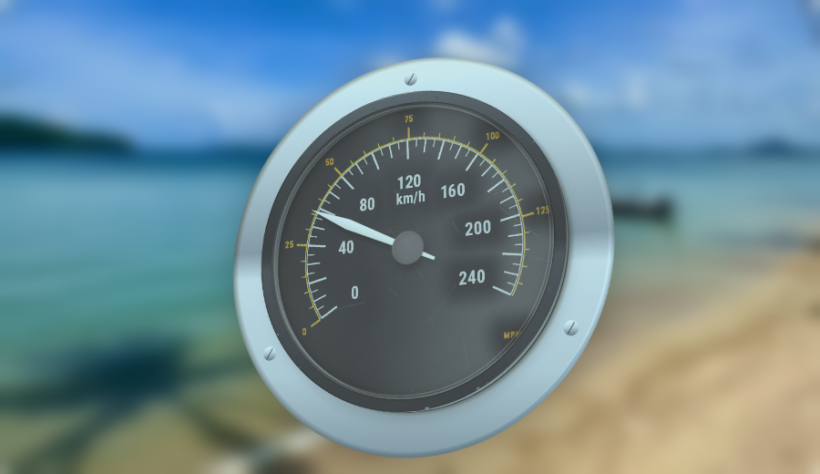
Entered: 57.5 km/h
